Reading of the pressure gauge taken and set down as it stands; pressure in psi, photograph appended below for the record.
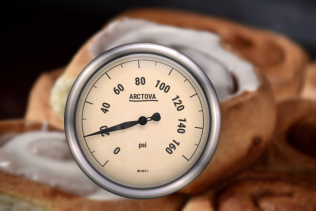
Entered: 20 psi
